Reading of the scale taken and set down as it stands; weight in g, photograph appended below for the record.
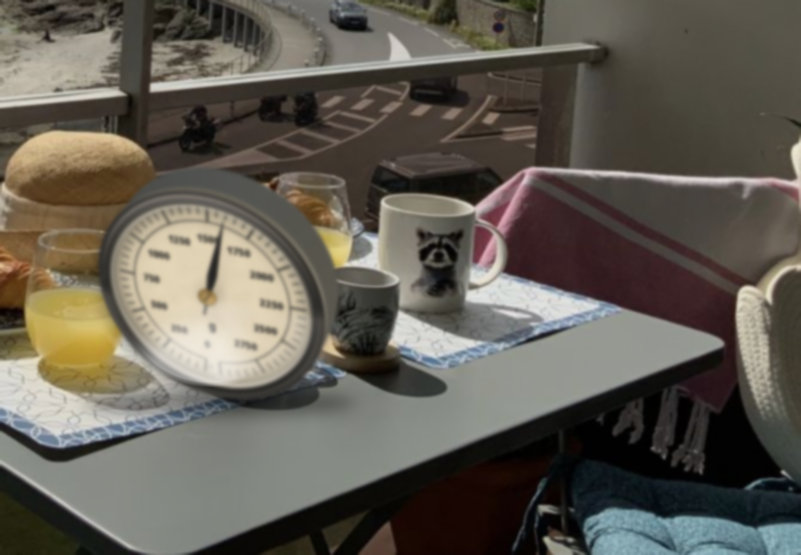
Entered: 1600 g
